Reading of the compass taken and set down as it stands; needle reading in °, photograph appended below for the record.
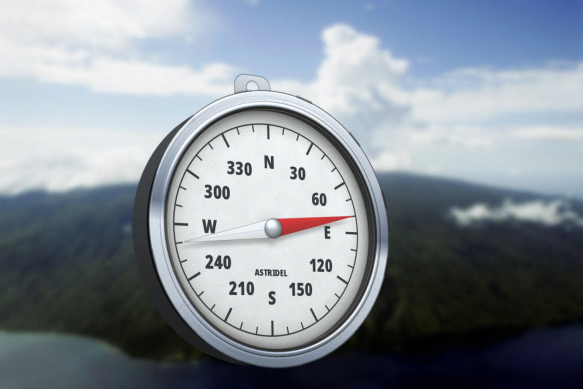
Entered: 80 °
